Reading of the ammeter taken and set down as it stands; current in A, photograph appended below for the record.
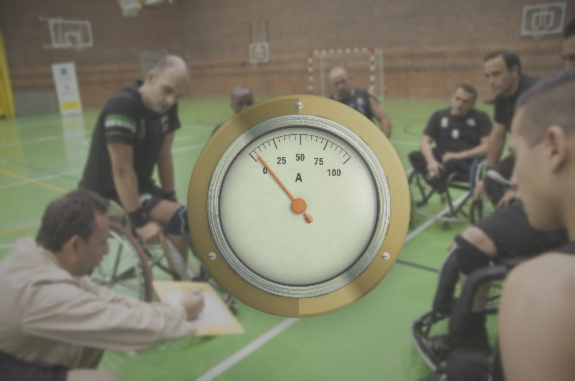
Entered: 5 A
